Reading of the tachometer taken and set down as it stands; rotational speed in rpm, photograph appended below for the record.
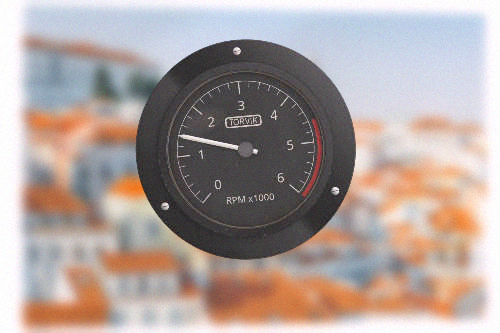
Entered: 1400 rpm
